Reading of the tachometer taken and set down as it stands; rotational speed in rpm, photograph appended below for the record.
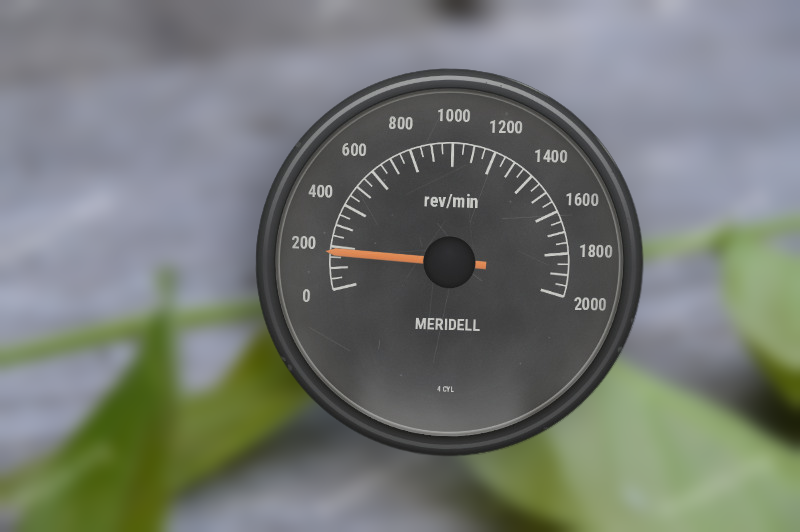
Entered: 175 rpm
